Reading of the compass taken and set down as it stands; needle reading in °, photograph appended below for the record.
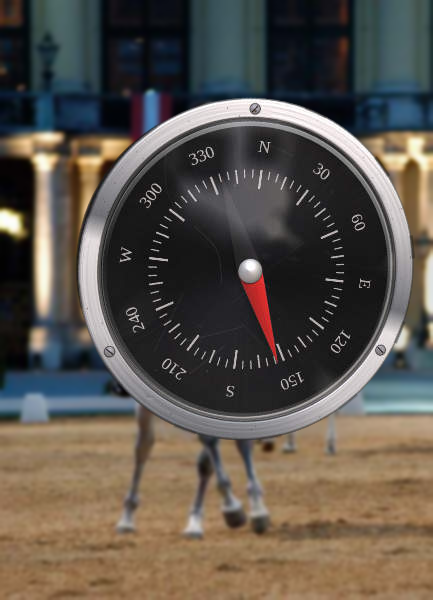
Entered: 155 °
